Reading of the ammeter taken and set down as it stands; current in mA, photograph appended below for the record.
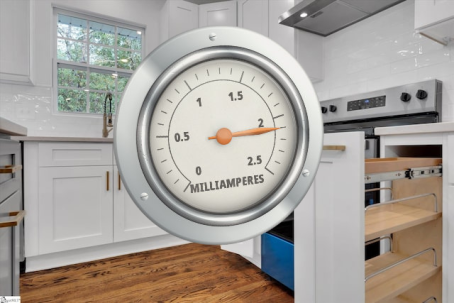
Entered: 2.1 mA
